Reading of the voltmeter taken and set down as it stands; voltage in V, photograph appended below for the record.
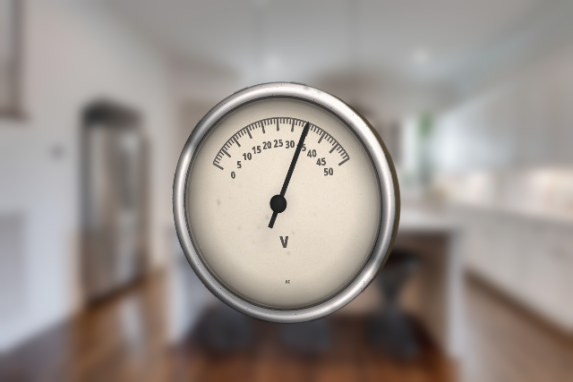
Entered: 35 V
